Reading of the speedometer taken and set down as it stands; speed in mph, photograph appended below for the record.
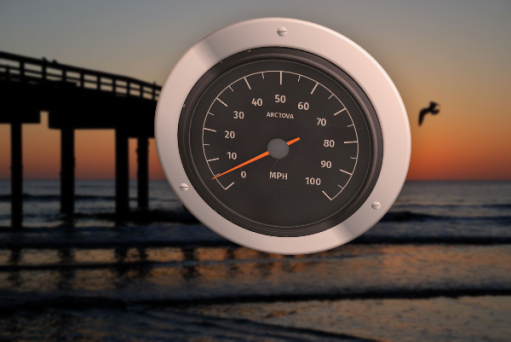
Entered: 5 mph
